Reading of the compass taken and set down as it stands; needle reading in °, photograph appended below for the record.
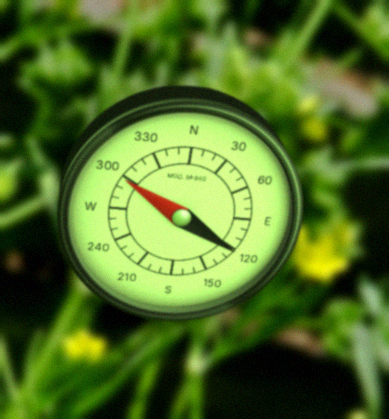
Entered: 300 °
